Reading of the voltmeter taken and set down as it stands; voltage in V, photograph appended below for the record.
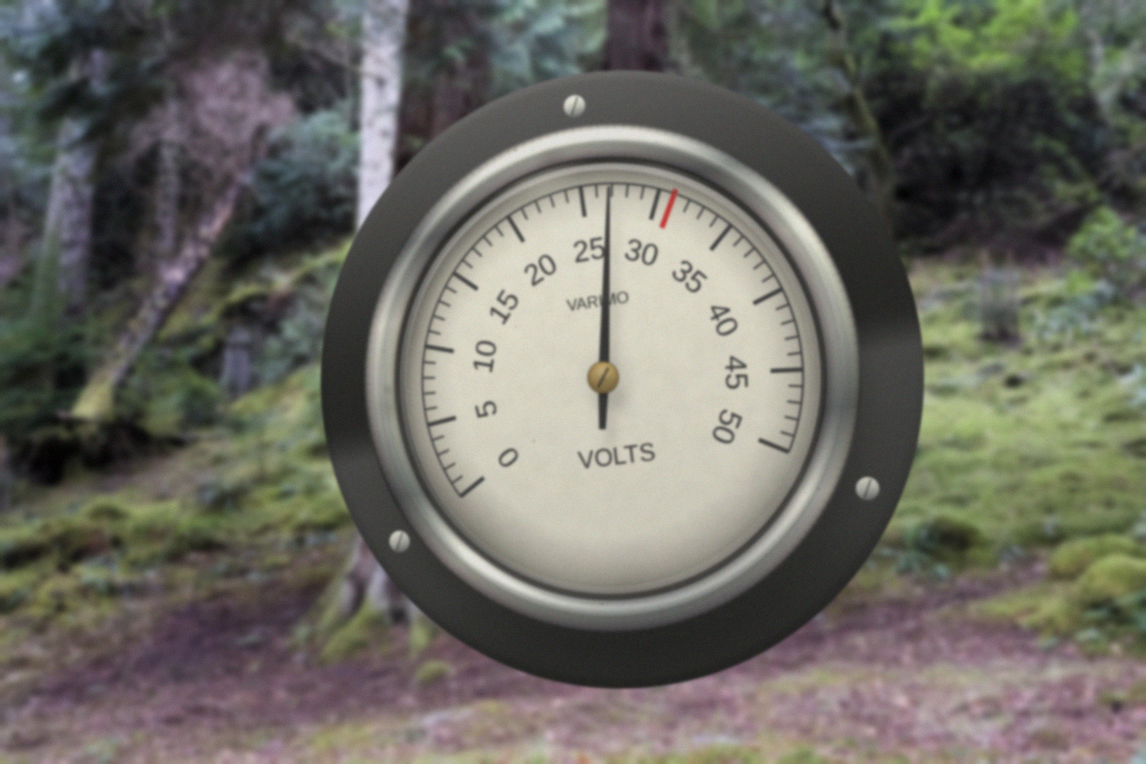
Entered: 27 V
